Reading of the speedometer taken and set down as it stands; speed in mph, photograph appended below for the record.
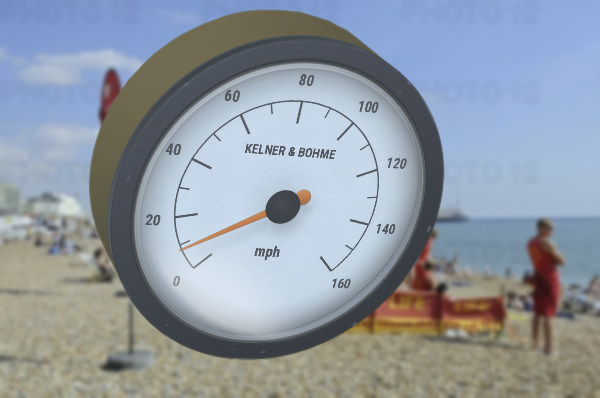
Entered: 10 mph
